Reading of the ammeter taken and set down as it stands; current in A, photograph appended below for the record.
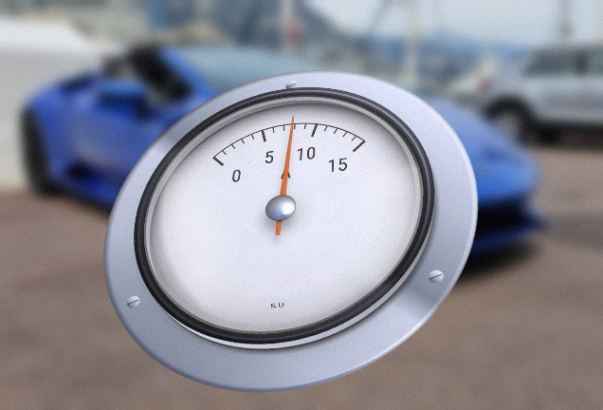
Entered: 8 A
